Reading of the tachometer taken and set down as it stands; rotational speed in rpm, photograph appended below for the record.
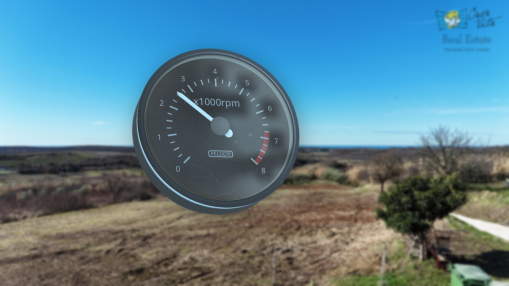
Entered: 2500 rpm
